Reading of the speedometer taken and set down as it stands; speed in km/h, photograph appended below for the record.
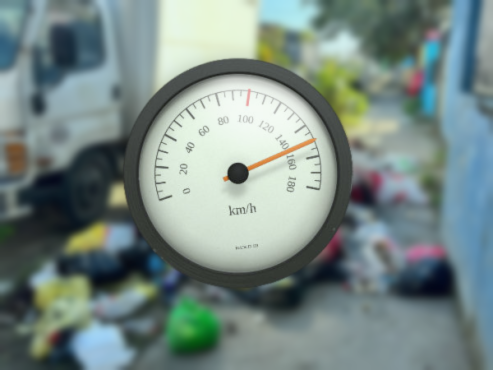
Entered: 150 km/h
